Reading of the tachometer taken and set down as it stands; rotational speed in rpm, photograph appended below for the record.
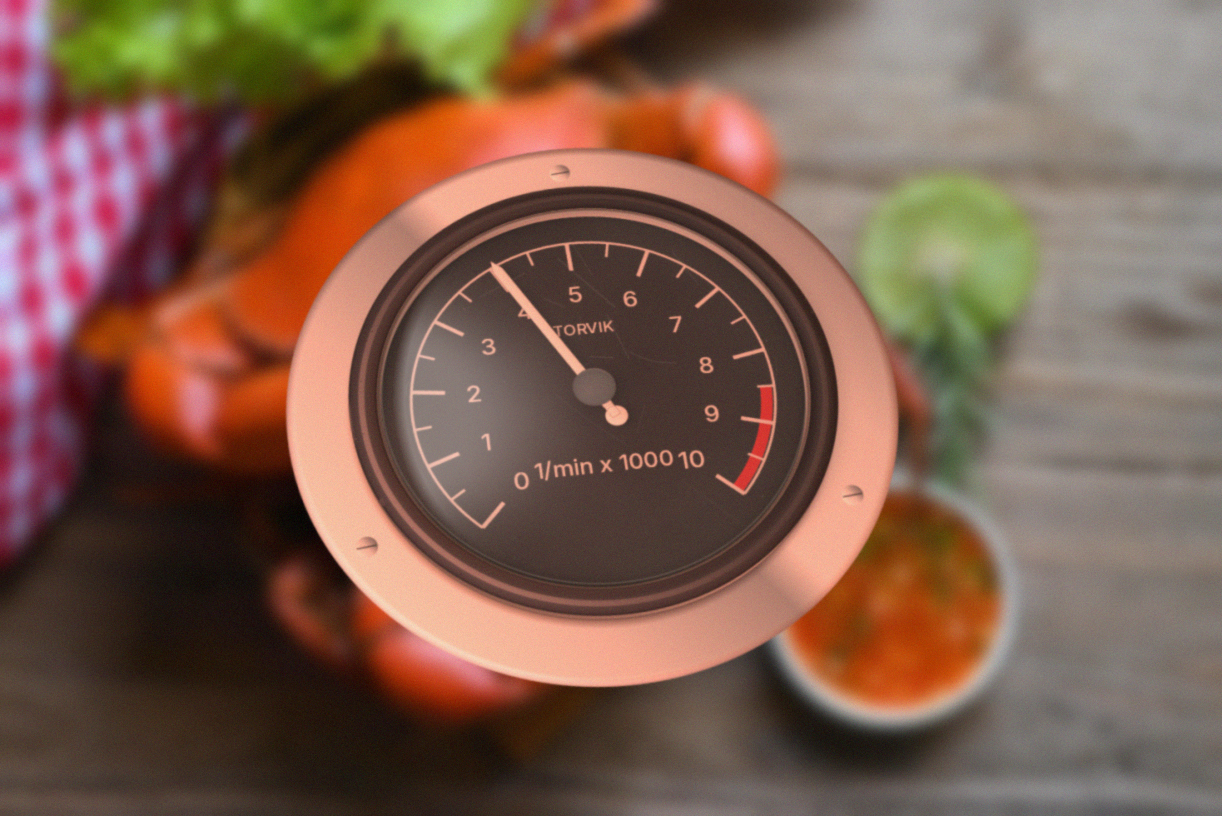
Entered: 4000 rpm
